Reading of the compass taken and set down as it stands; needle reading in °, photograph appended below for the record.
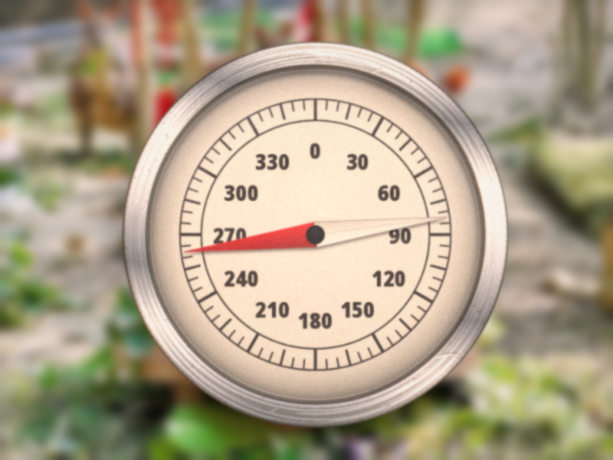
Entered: 262.5 °
